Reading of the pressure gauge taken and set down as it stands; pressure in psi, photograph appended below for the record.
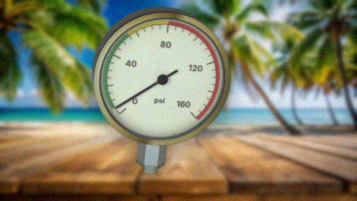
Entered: 5 psi
